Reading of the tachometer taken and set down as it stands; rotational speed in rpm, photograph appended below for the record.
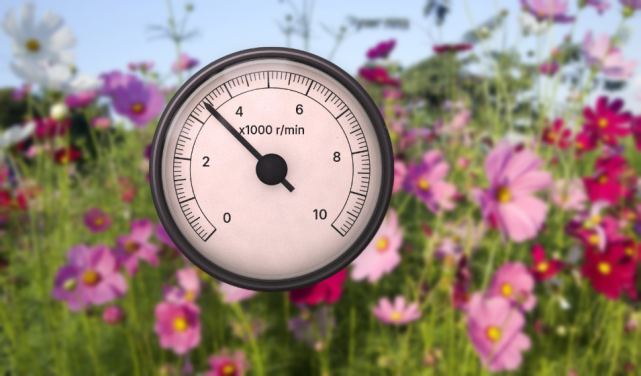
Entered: 3400 rpm
